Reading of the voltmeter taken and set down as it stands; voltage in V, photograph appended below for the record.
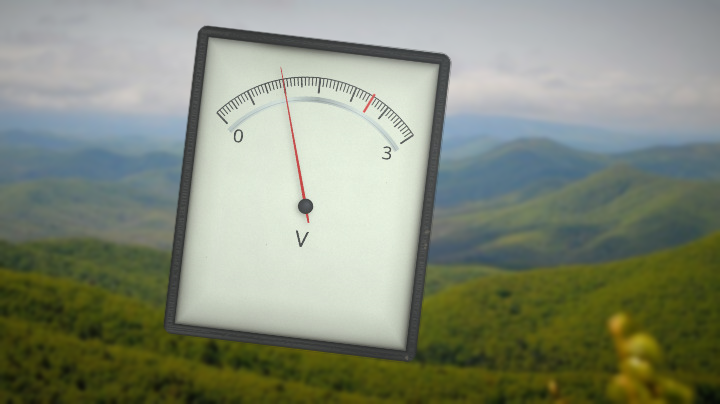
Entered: 1 V
